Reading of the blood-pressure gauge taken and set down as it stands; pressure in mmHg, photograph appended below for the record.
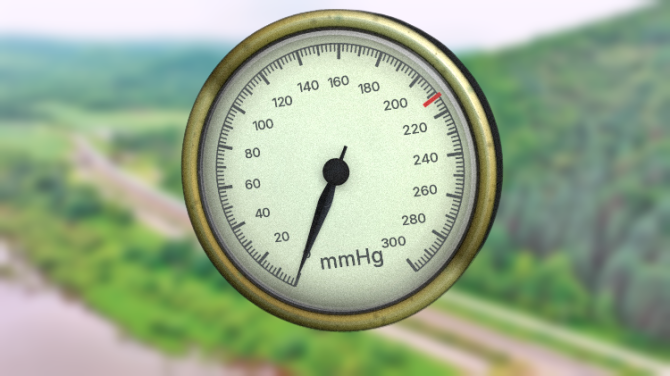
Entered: 0 mmHg
